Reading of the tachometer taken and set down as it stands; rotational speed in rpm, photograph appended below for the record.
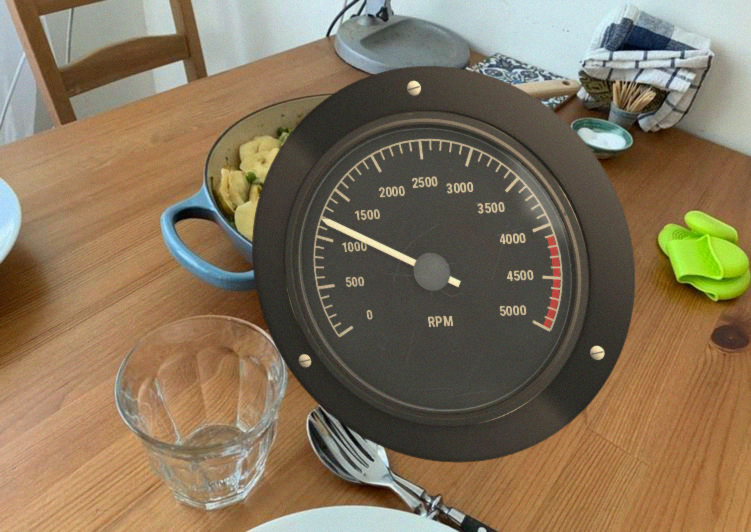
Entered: 1200 rpm
